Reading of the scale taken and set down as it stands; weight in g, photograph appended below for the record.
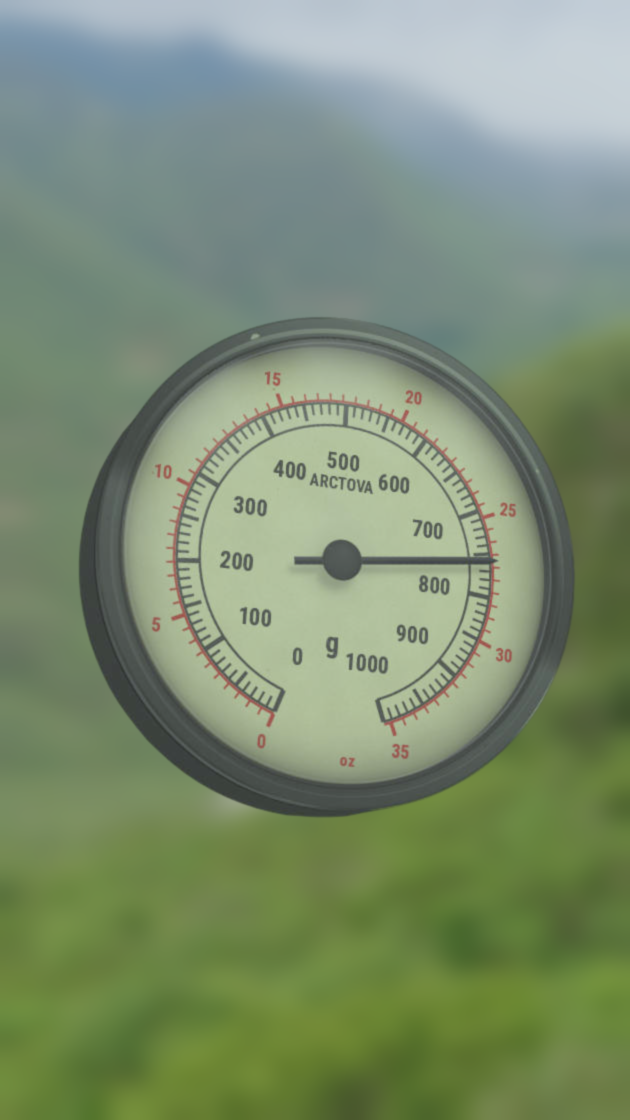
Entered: 760 g
